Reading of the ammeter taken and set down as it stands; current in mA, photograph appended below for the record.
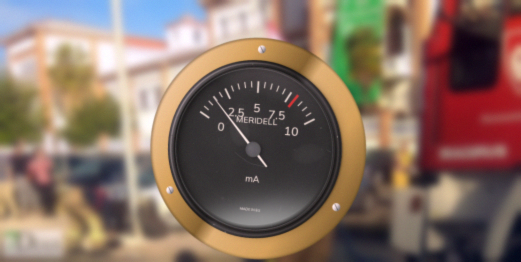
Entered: 1.5 mA
